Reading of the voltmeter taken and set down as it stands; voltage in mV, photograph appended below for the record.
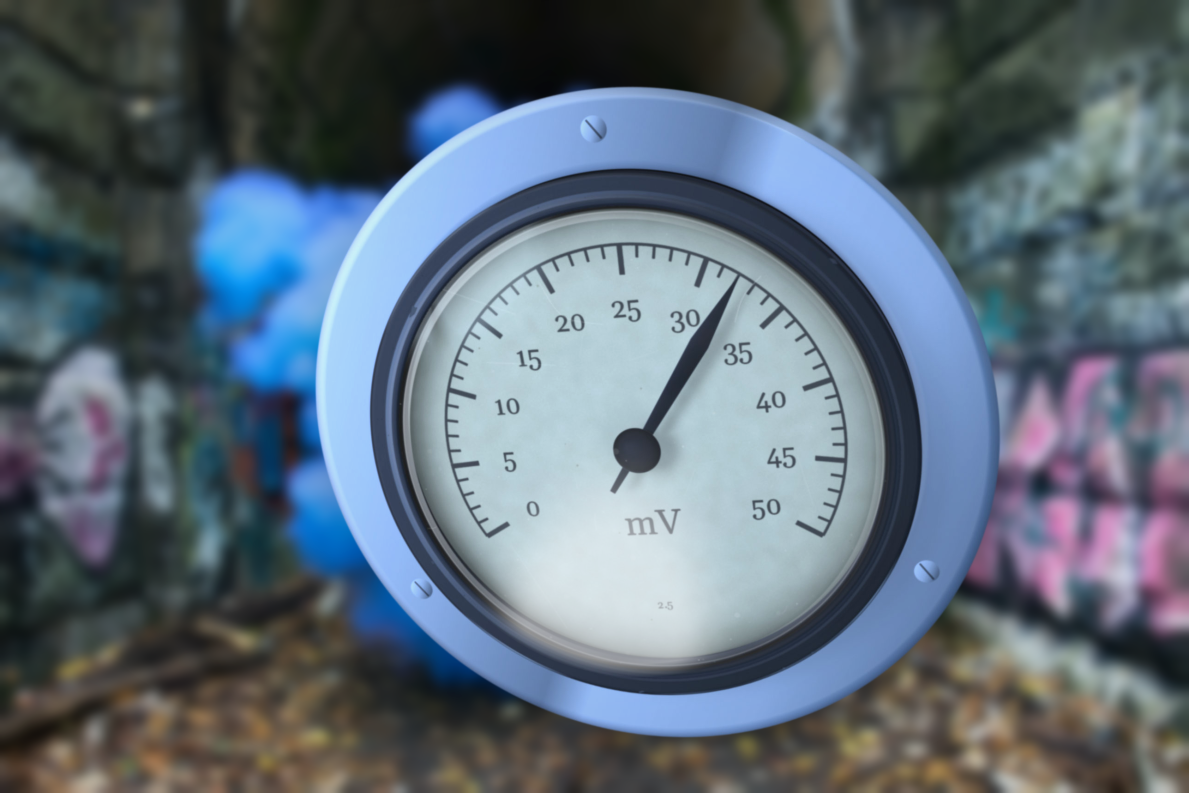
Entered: 32 mV
